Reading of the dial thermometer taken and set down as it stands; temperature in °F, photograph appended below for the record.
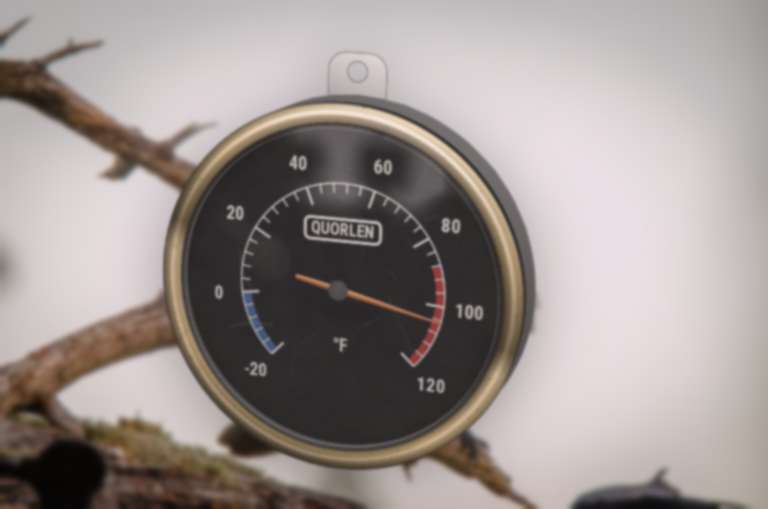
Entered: 104 °F
